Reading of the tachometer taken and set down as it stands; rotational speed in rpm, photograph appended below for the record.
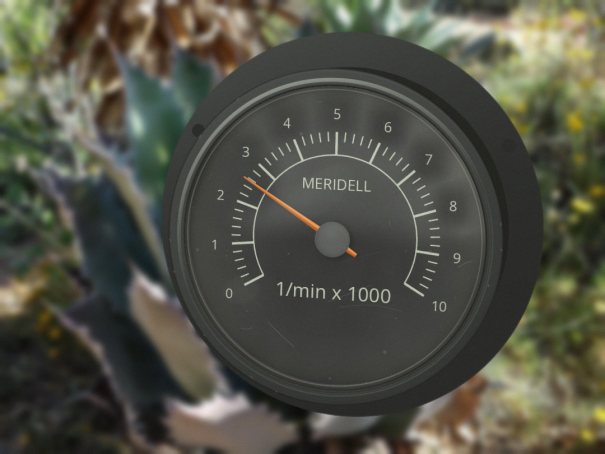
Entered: 2600 rpm
